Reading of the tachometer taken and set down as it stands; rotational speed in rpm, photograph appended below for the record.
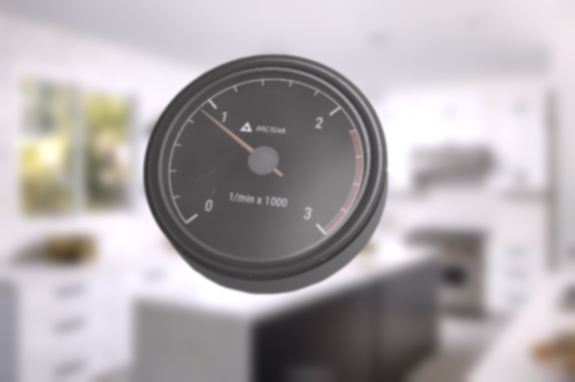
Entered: 900 rpm
